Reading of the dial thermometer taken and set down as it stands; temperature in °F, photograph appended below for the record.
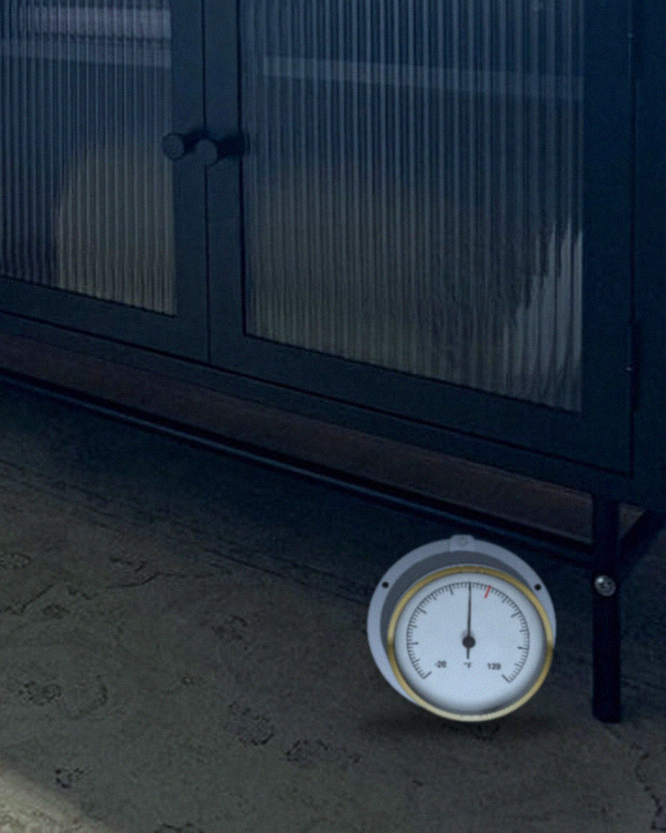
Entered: 50 °F
